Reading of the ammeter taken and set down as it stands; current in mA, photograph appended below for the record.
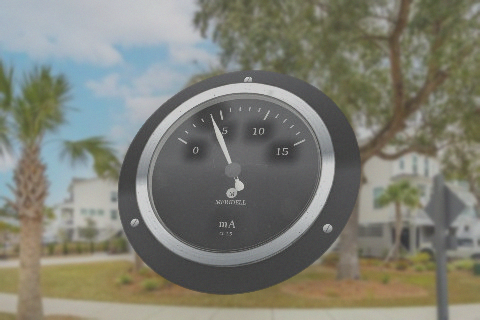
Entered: 4 mA
